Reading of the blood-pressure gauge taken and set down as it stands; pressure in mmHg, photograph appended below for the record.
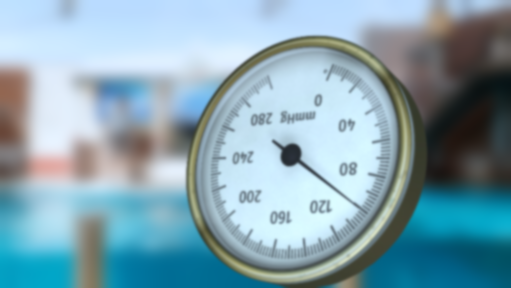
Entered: 100 mmHg
